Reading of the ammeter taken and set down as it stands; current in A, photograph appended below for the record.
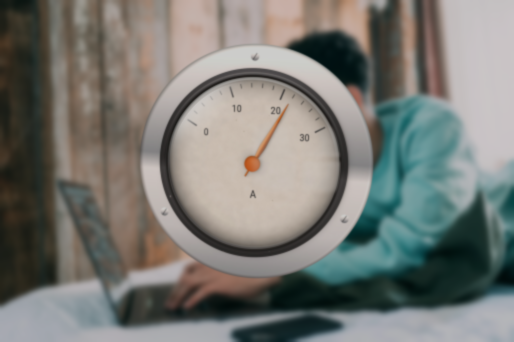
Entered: 22 A
